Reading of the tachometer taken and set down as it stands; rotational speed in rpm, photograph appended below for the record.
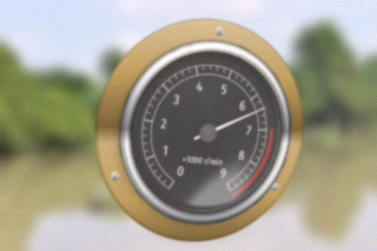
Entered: 6400 rpm
